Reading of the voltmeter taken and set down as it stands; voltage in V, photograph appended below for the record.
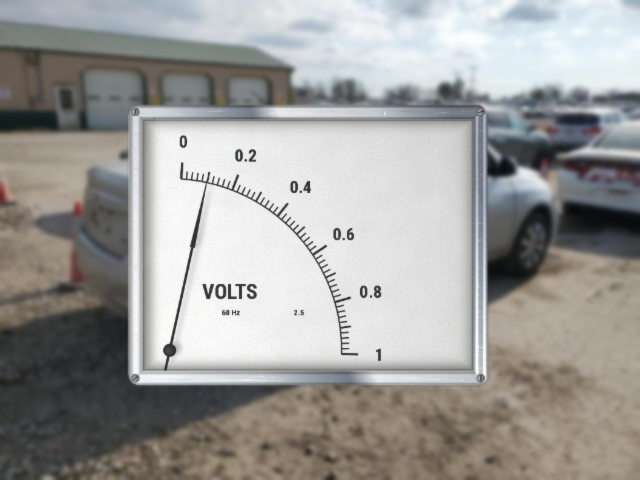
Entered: 0.1 V
